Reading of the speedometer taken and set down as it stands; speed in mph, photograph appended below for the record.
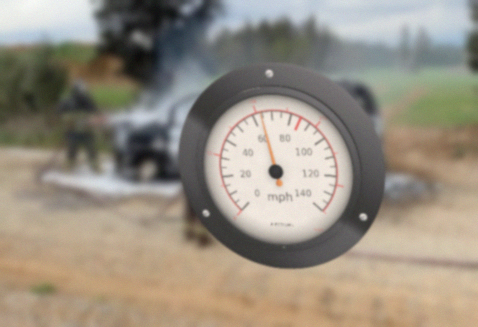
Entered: 65 mph
